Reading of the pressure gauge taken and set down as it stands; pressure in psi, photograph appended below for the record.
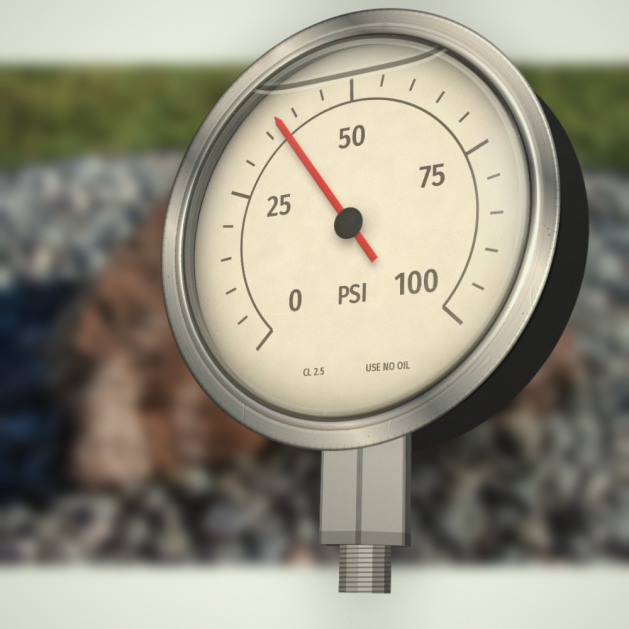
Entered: 37.5 psi
